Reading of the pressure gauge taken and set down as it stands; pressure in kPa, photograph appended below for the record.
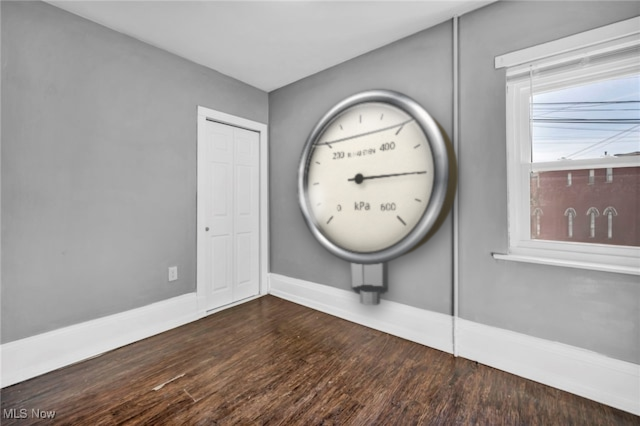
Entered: 500 kPa
